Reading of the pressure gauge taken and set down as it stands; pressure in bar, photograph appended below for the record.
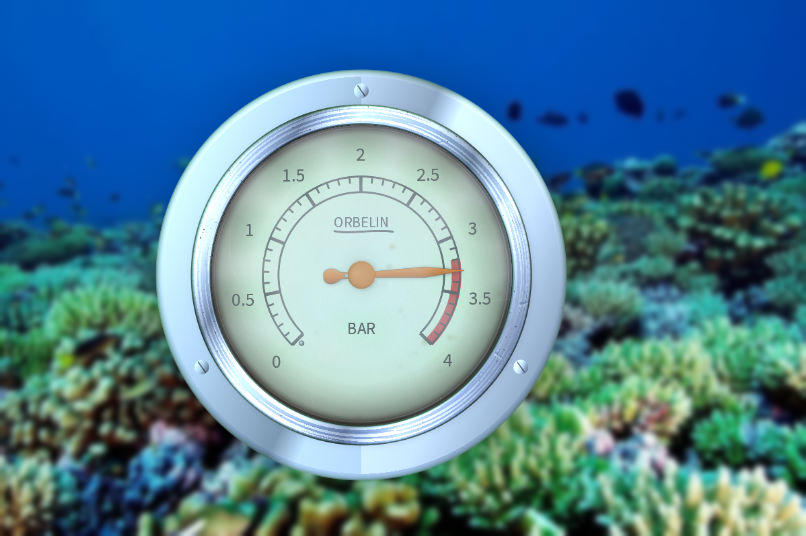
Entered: 3.3 bar
